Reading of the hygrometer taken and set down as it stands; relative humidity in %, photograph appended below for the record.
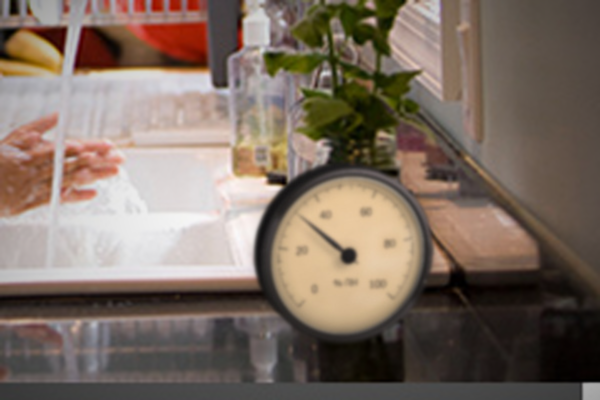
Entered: 32 %
